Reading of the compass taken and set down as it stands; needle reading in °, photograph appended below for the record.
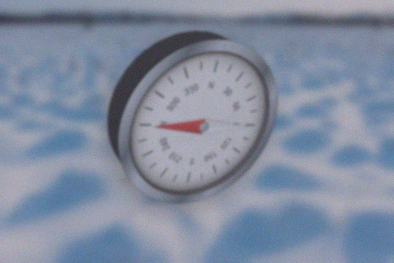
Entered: 270 °
